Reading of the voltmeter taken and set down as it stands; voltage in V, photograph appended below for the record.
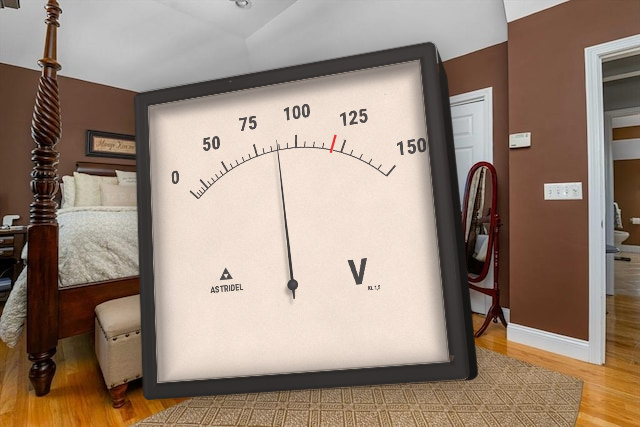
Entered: 90 V
